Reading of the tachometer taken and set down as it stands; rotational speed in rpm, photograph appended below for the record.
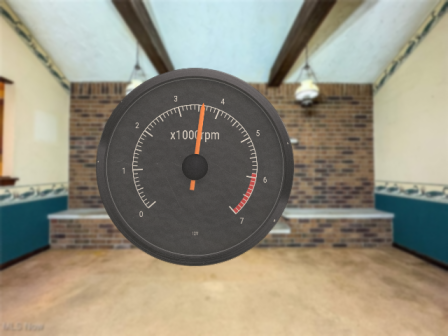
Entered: 3600 rpm
